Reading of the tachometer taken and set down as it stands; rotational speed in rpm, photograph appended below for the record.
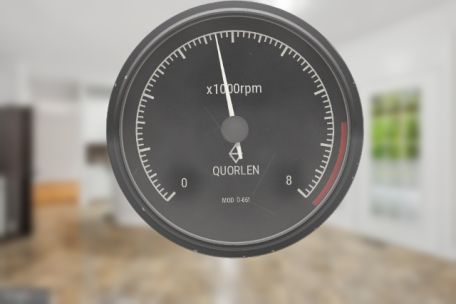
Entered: 3700 rpm
